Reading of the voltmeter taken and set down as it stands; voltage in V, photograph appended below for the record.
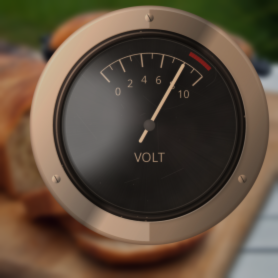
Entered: 8 V
